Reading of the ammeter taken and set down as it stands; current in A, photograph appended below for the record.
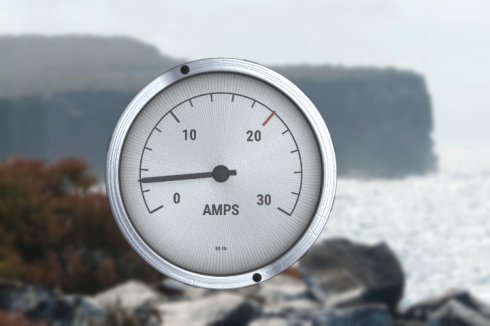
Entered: 3 A
